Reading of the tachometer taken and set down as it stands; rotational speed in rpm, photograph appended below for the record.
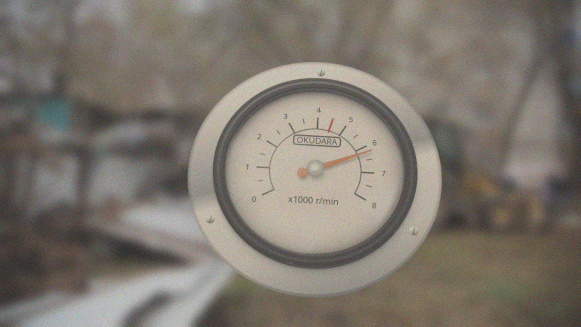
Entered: 6250 rpm
